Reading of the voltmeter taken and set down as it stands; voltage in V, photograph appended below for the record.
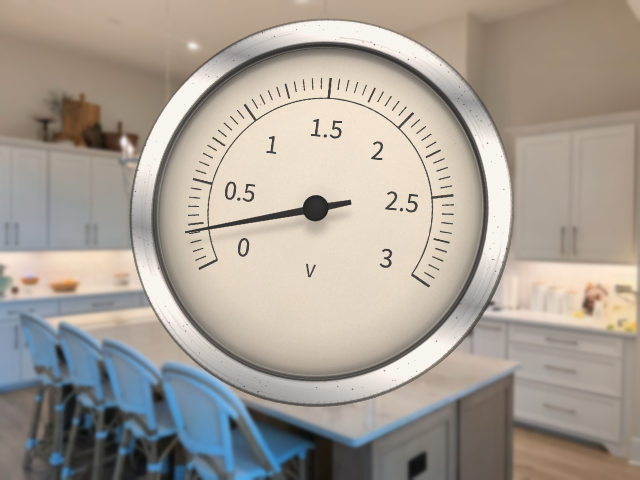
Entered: 0.2 V
